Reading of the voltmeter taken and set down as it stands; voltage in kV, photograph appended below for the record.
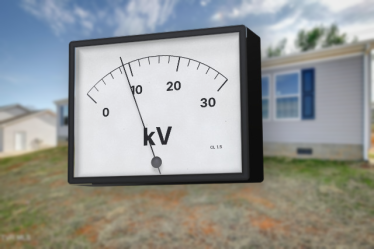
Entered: 9 kV
